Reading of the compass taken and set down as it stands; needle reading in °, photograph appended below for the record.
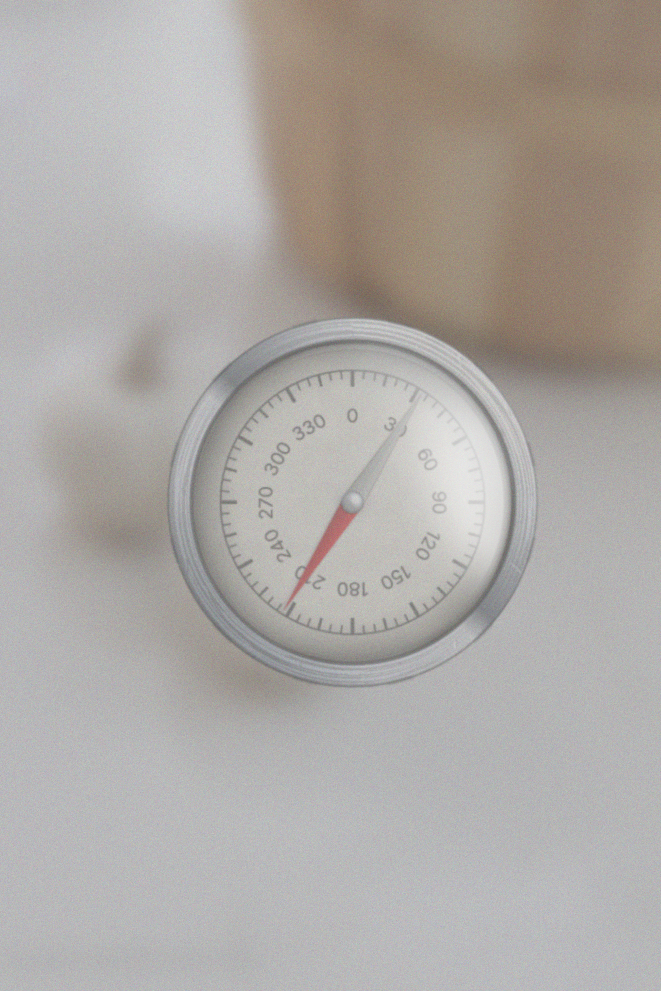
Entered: 212.5 °
